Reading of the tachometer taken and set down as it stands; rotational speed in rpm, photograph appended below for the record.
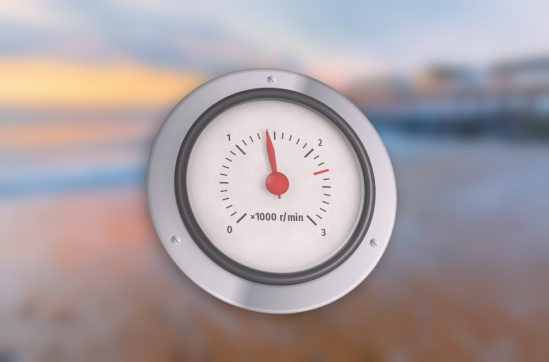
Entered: 1400 rpm
